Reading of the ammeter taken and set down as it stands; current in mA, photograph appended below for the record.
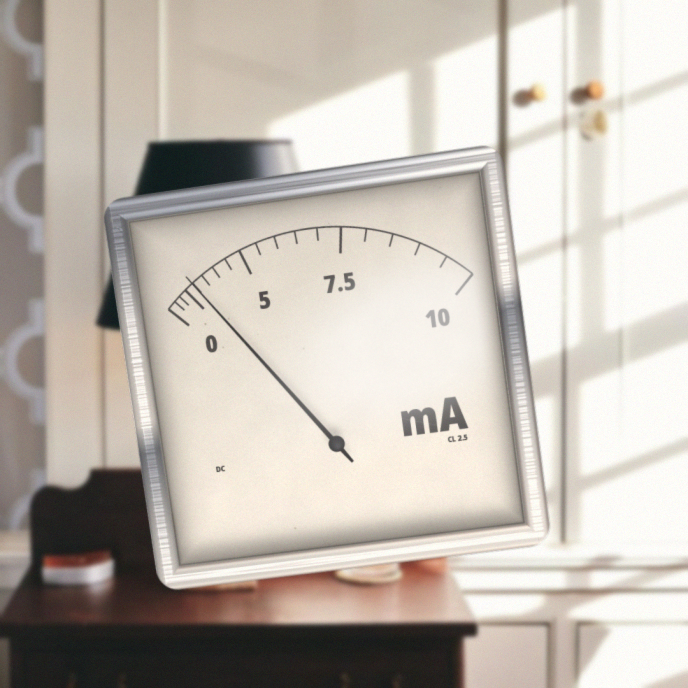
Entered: 3 mA
